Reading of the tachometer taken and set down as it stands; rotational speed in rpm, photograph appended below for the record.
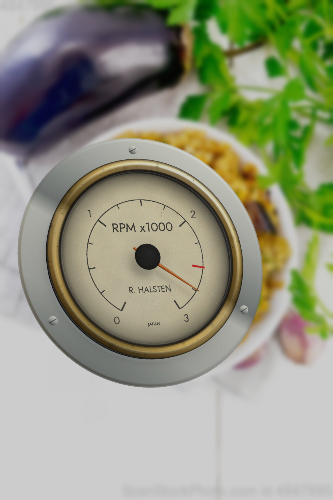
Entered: 2750 rpm
